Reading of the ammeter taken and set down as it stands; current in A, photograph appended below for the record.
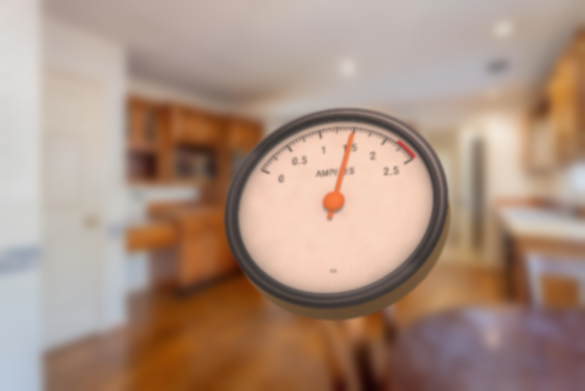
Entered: 1.5 A
